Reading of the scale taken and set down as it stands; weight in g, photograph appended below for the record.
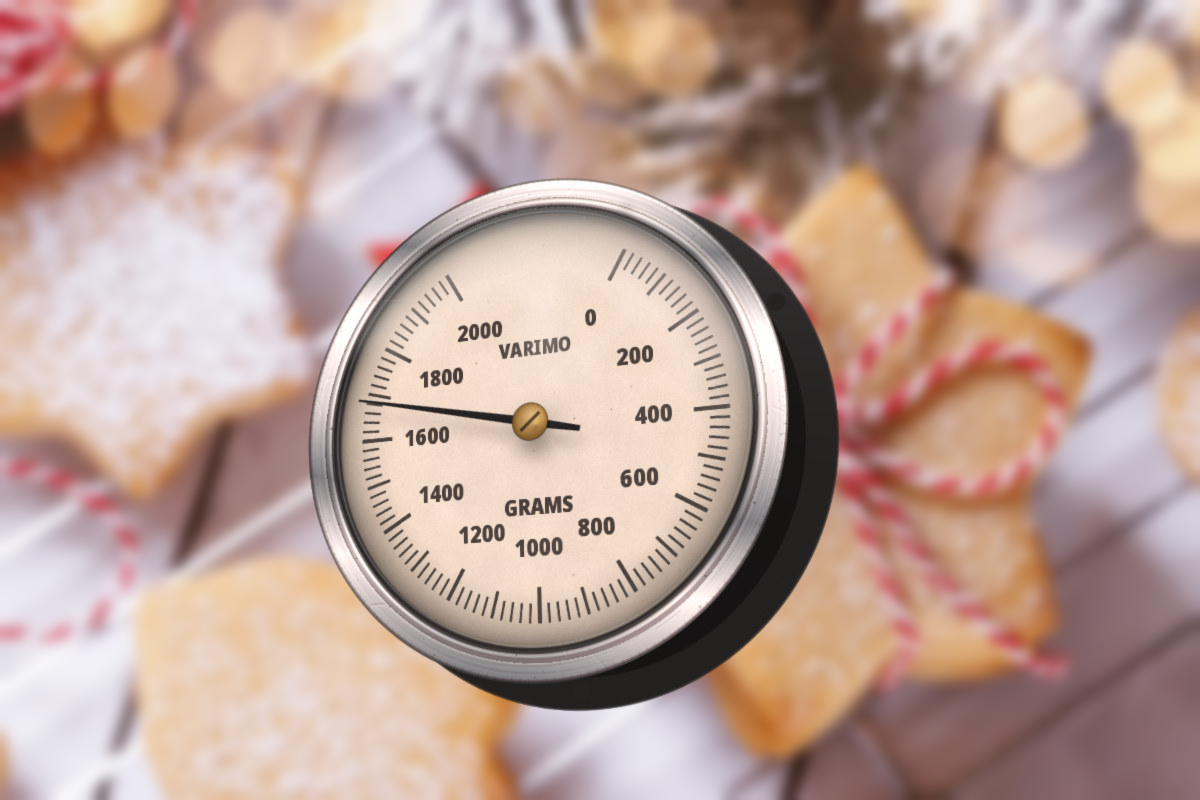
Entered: 1680 g
